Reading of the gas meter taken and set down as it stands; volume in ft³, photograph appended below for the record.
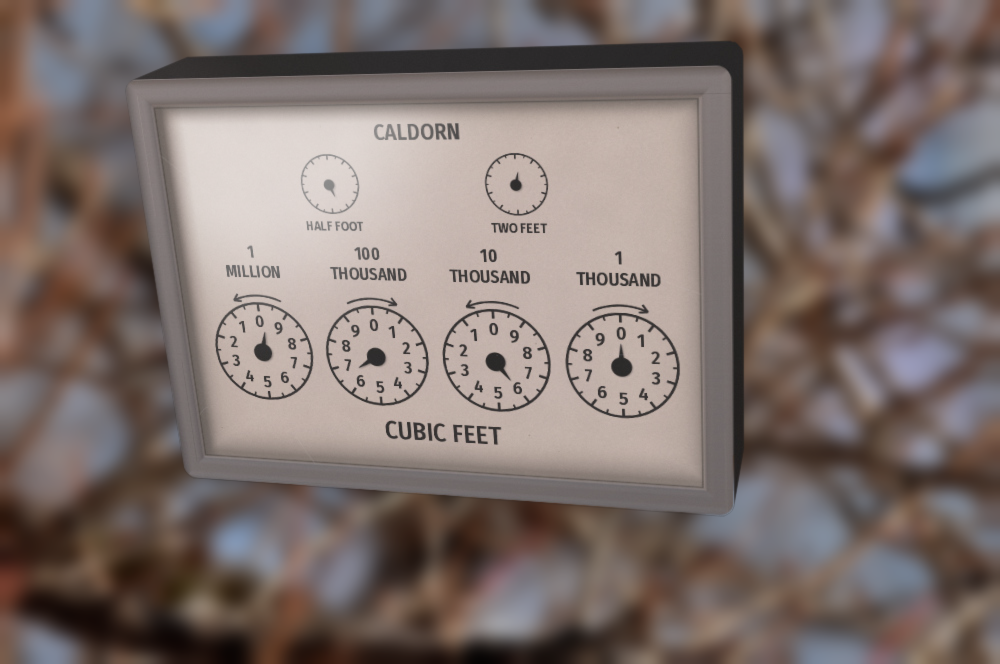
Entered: 966000 ft³
